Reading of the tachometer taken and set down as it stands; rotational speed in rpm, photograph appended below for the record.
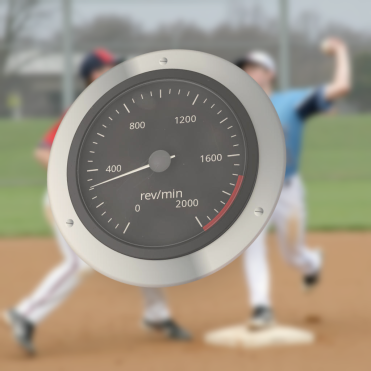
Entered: 300 rpm
